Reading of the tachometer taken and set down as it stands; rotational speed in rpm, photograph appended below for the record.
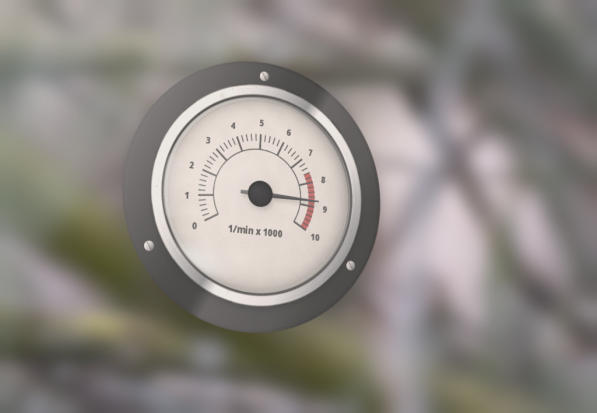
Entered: 8800 rpm
